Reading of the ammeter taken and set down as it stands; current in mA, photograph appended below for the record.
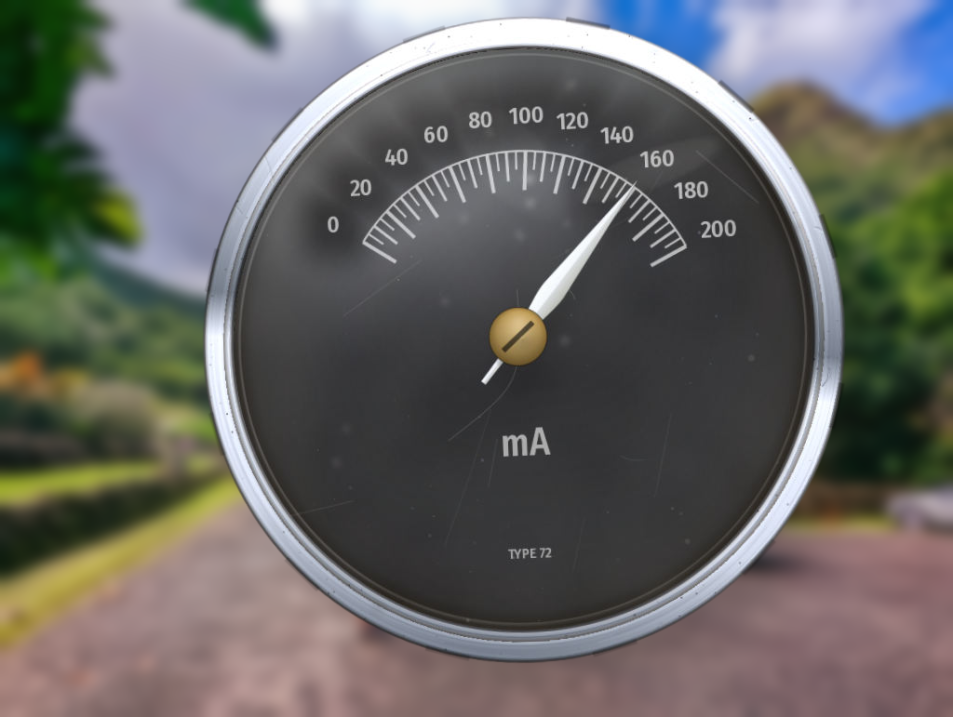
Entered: 160 mA
